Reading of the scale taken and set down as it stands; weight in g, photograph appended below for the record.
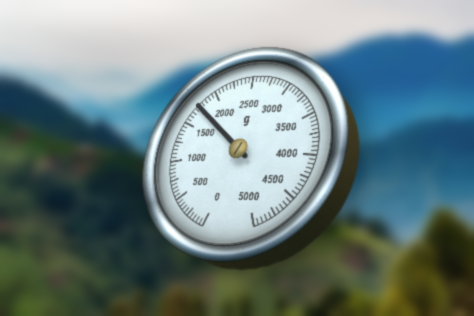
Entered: 1750 g
